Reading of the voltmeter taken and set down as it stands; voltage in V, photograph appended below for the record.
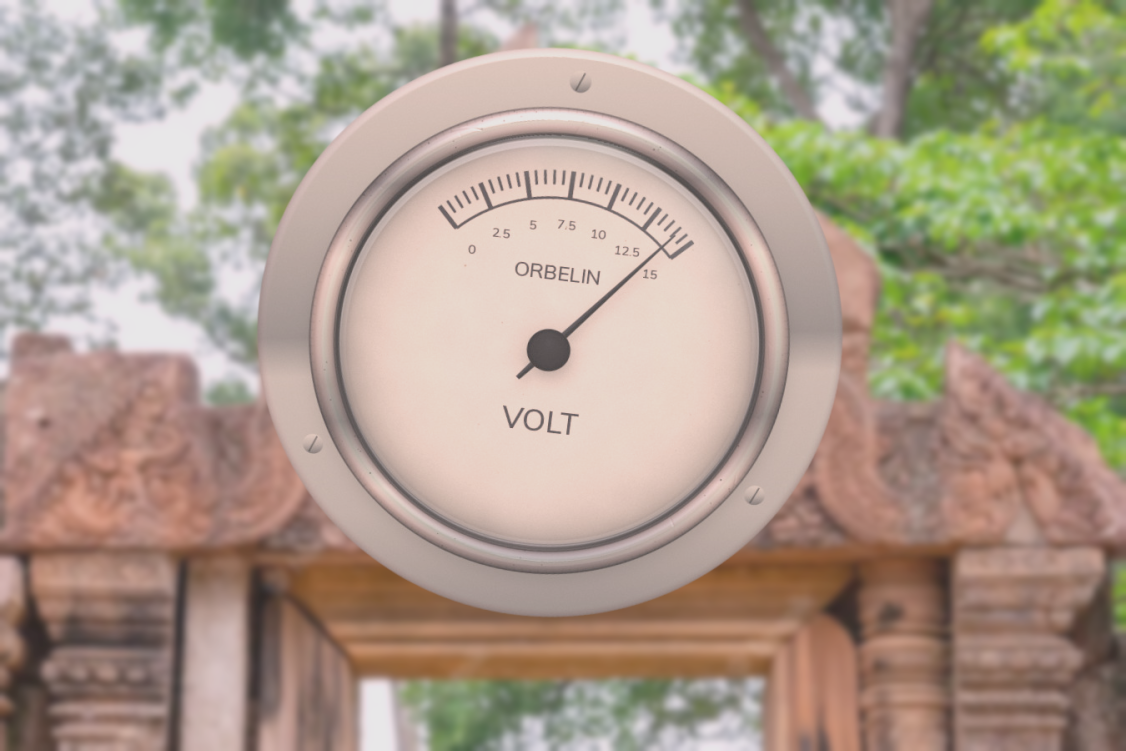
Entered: 14 V
